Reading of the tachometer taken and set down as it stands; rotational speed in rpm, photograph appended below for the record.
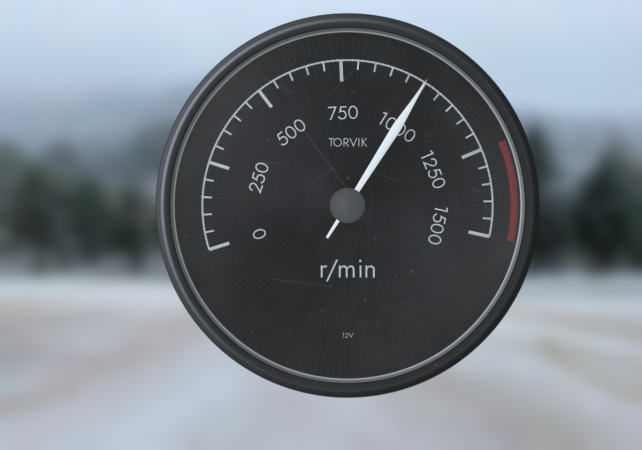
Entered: 1000 rpm
